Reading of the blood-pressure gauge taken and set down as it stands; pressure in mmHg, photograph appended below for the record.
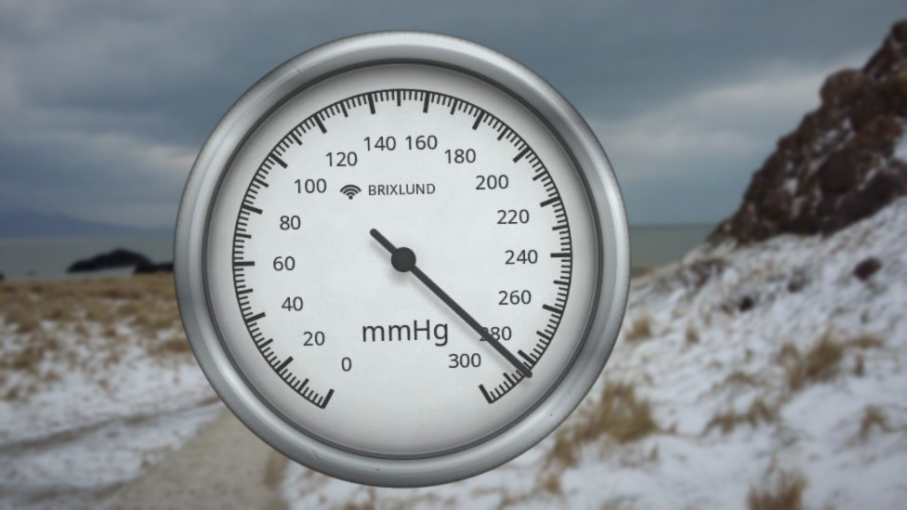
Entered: 284 mmHg
